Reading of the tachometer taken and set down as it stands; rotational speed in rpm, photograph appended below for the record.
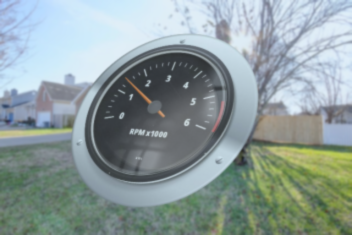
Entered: 1400 rpm
